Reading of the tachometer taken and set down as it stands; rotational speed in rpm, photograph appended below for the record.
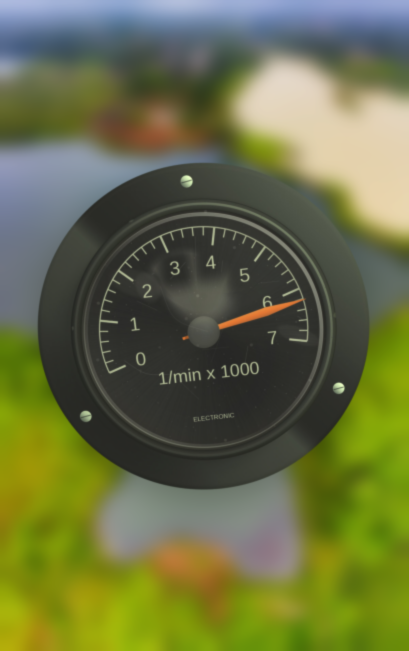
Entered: 6200 rpm
